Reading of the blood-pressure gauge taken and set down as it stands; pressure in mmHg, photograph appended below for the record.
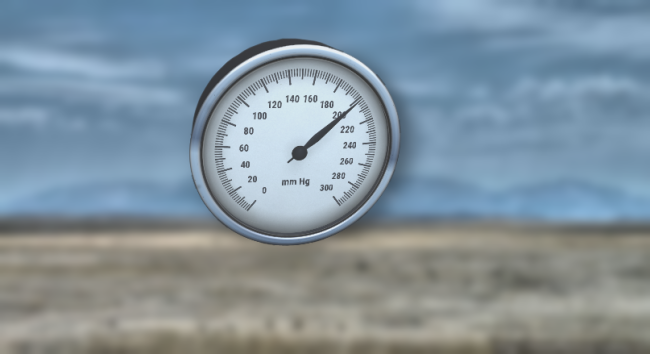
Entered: 200 mmHg
